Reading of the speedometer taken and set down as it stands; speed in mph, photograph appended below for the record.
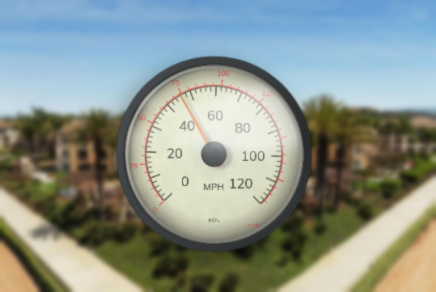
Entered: 46 mph
